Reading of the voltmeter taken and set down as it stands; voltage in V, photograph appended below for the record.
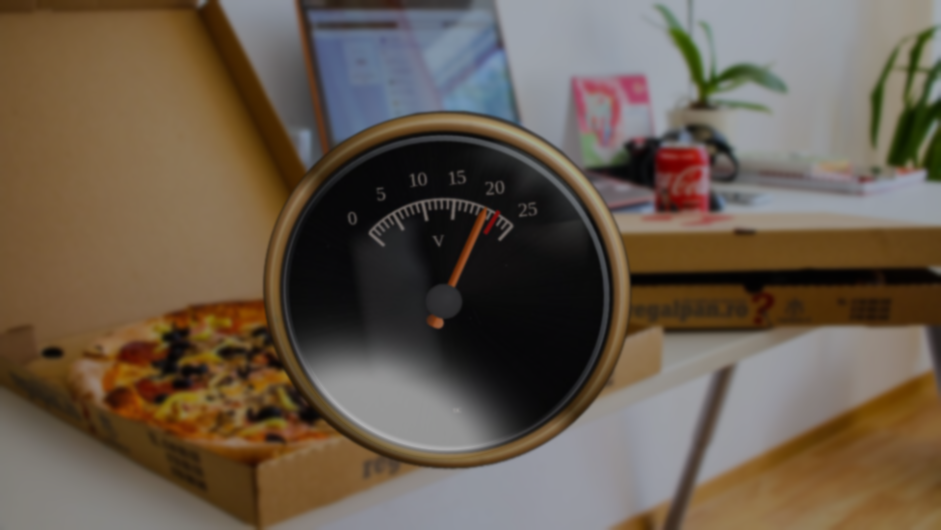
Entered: 20 V
